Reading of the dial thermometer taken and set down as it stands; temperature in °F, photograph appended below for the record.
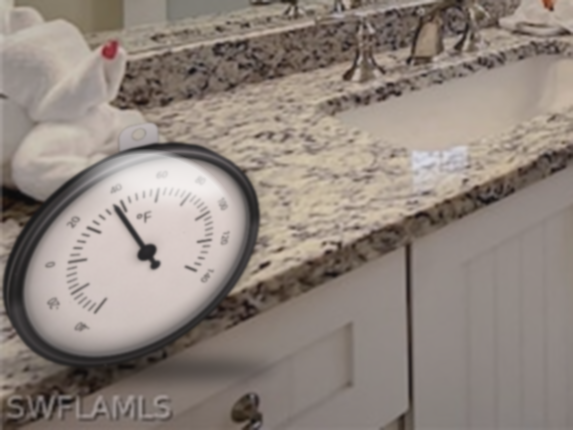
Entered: 36 °F
